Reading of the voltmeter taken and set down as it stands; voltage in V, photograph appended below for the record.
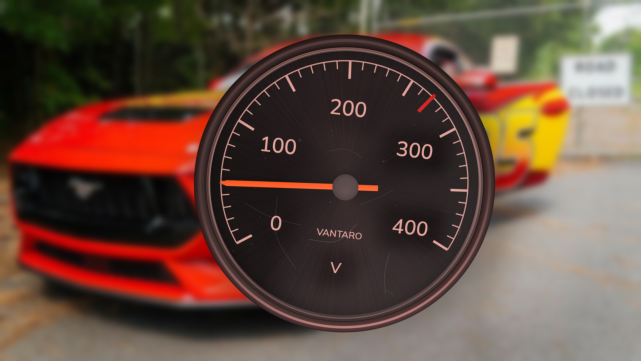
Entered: 50 V
